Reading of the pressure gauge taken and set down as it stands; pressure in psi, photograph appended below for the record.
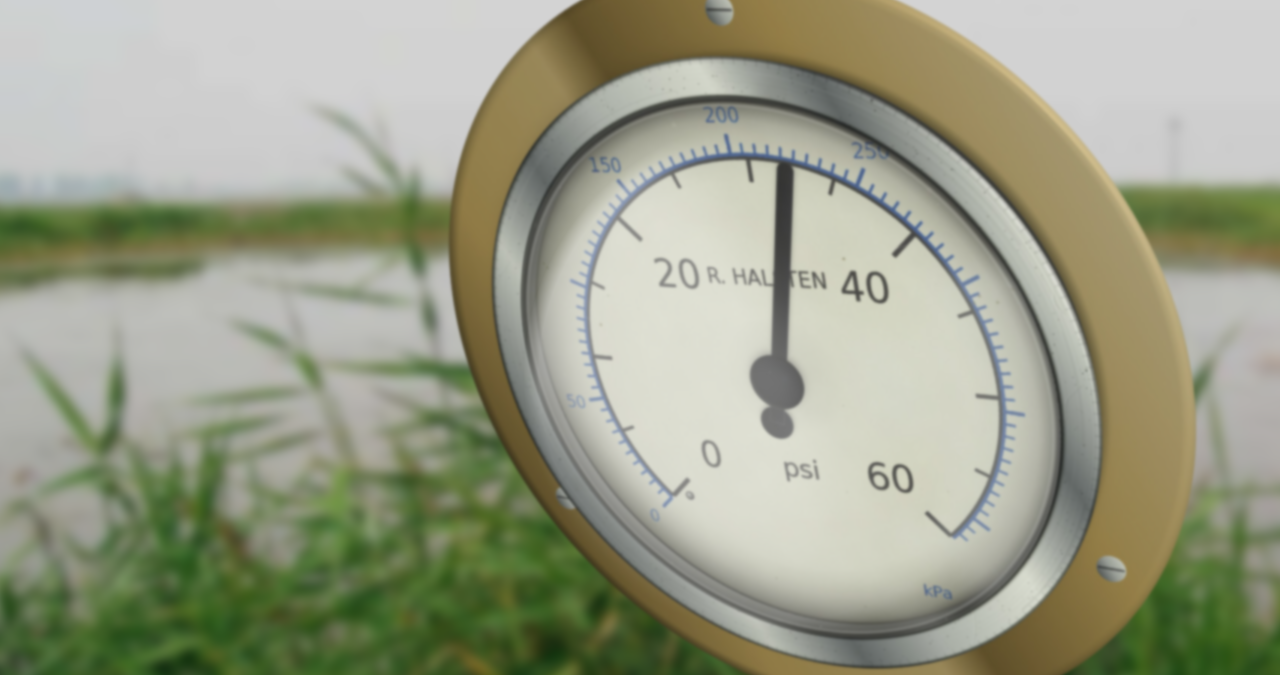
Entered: 32.5 psi
